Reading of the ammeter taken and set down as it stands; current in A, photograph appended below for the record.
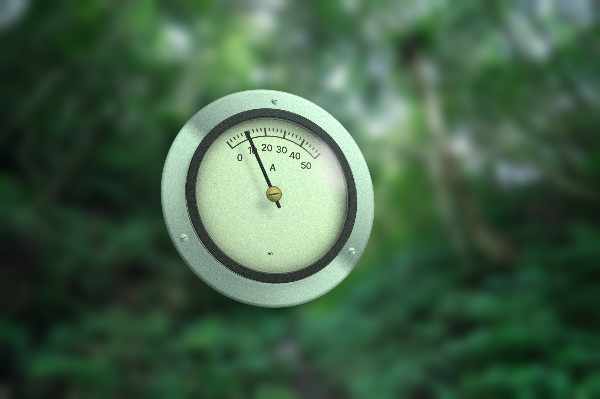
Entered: 10 A
